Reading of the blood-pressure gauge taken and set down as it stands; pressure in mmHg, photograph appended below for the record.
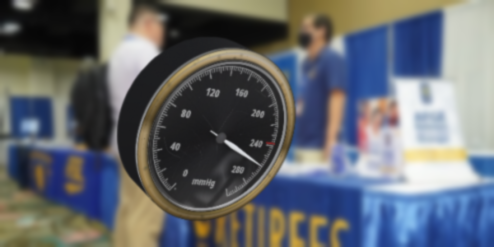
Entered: 260 mmHg
